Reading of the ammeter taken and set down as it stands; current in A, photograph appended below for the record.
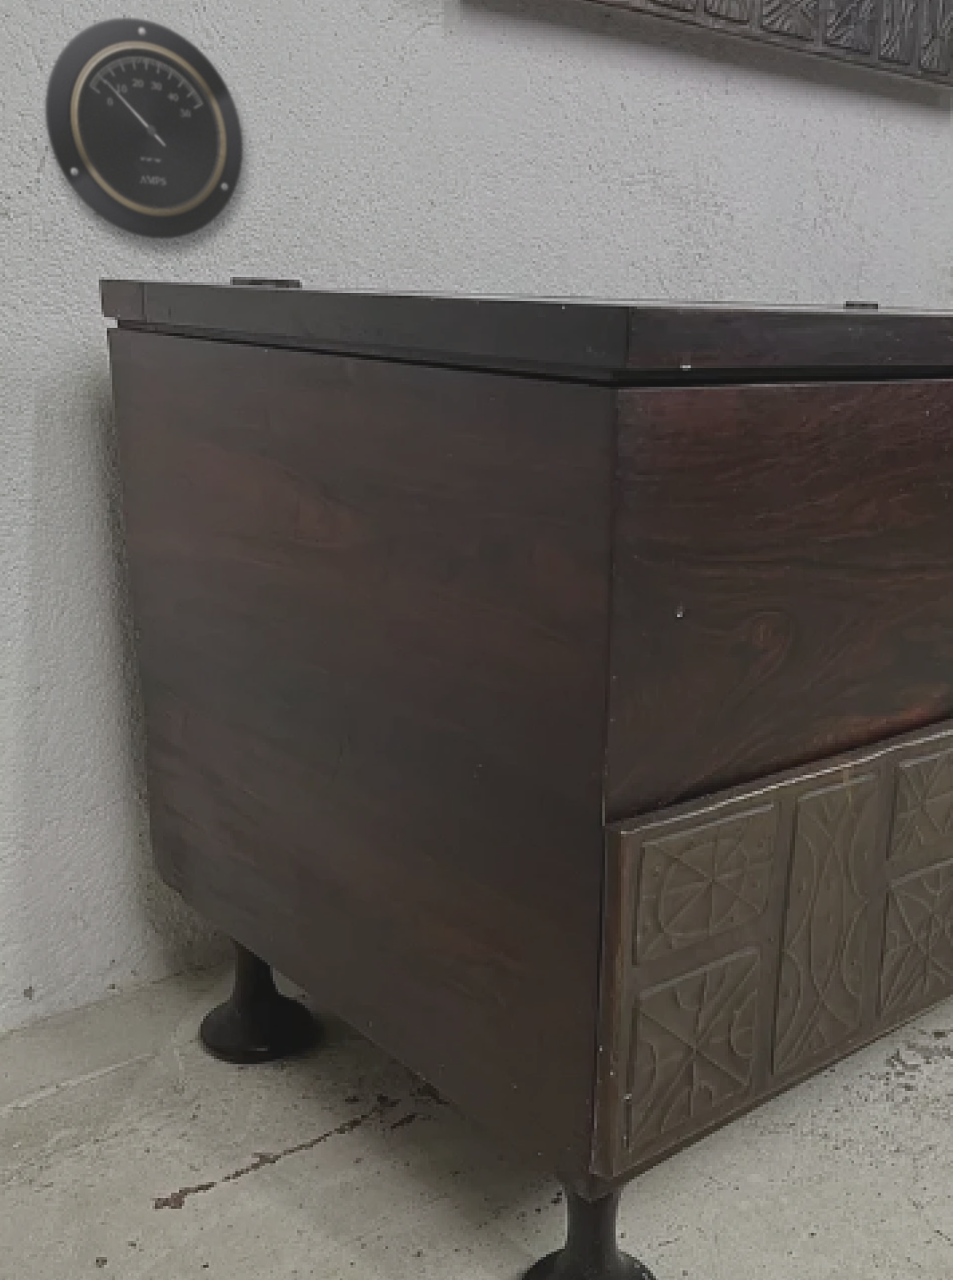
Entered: 5 A
